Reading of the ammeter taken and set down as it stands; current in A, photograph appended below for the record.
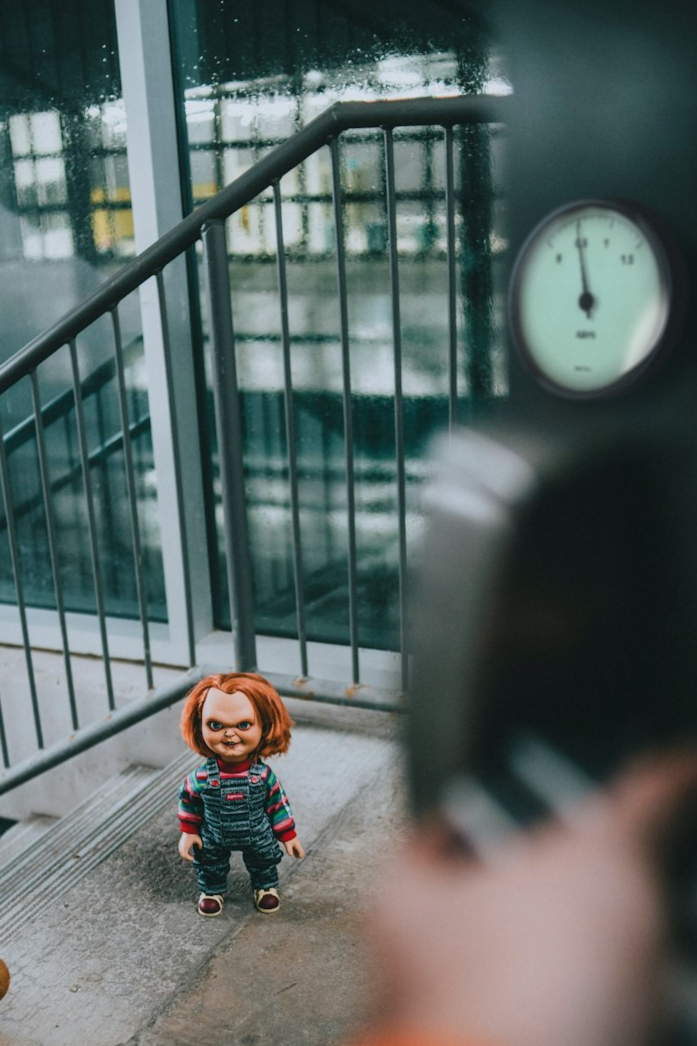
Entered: 0.5 A
